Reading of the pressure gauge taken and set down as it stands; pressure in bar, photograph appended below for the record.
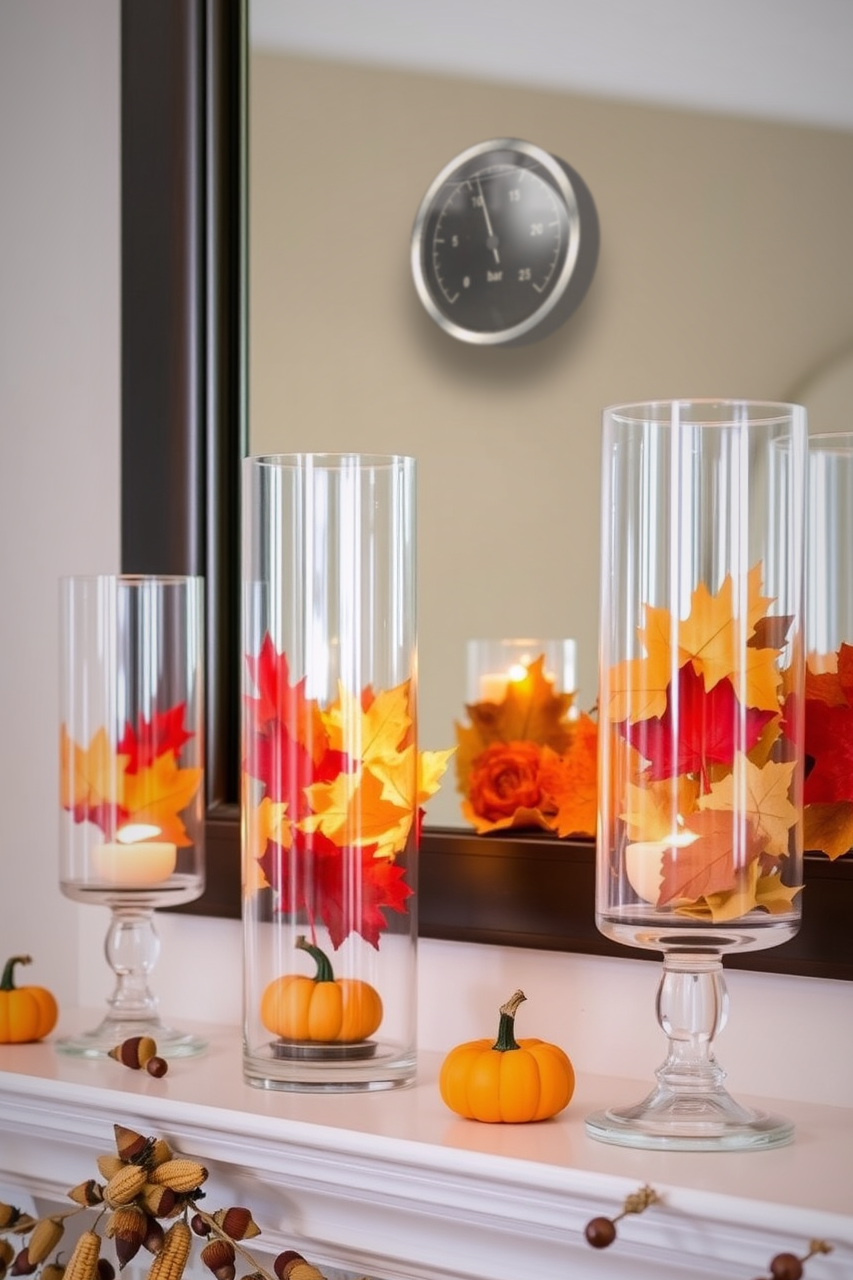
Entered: 11 bar
